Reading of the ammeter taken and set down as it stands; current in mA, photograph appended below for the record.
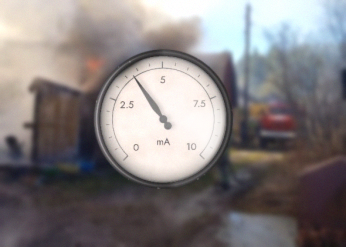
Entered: 3.75 mA
